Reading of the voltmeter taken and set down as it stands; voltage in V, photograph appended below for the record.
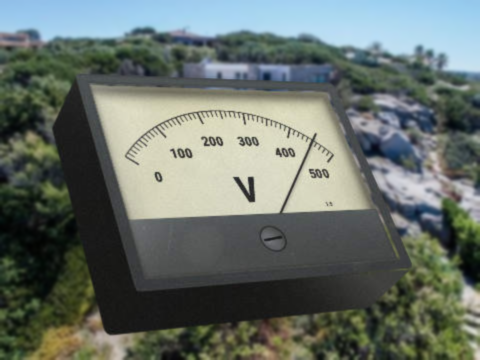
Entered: 450 V
